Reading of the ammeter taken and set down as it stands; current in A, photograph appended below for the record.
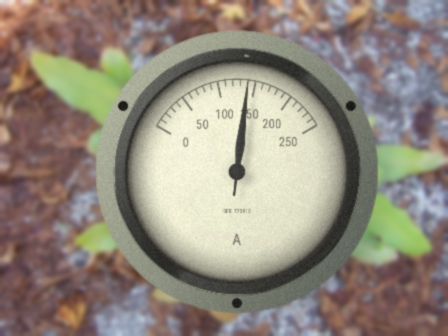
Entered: 140 A
